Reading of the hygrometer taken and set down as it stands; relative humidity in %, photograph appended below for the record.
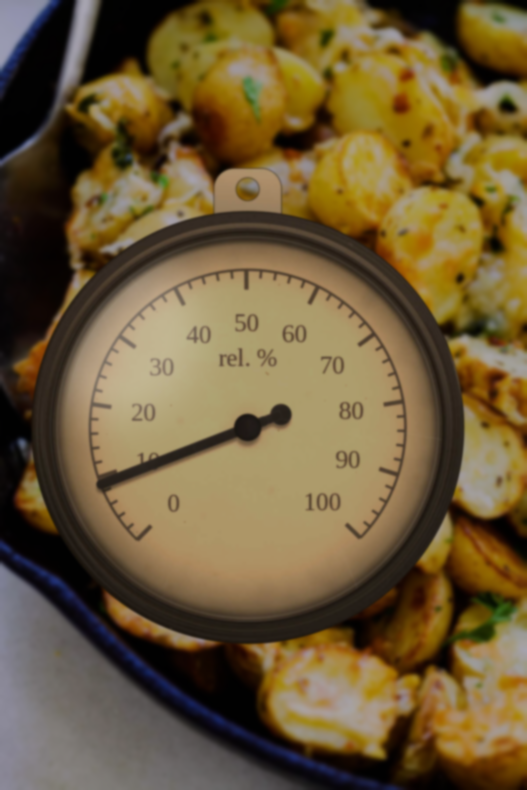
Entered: 9 %
